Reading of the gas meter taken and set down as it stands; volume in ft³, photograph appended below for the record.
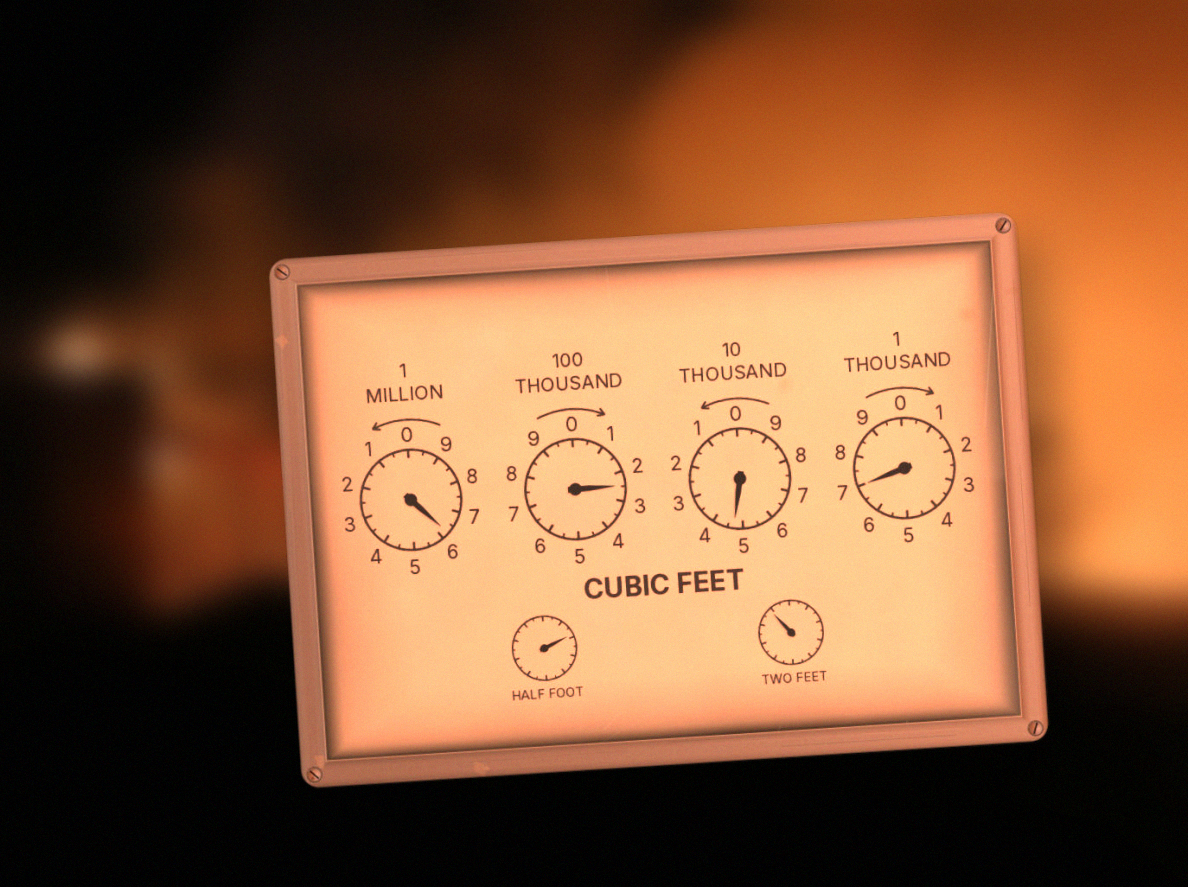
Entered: 624700 ft³
